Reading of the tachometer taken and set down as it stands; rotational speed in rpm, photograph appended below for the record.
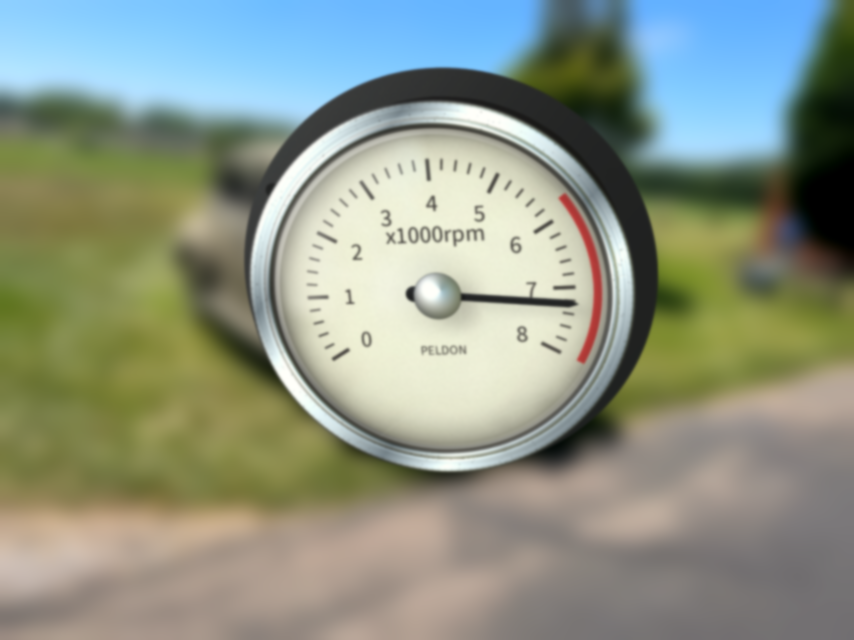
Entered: 7200 rpm
